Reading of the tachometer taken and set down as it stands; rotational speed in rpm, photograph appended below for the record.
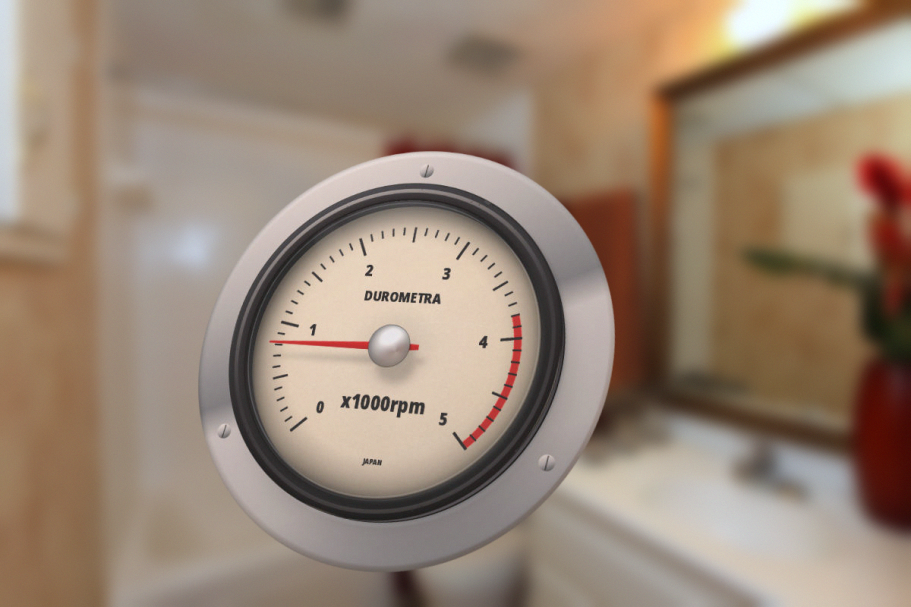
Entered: 800 rpm
